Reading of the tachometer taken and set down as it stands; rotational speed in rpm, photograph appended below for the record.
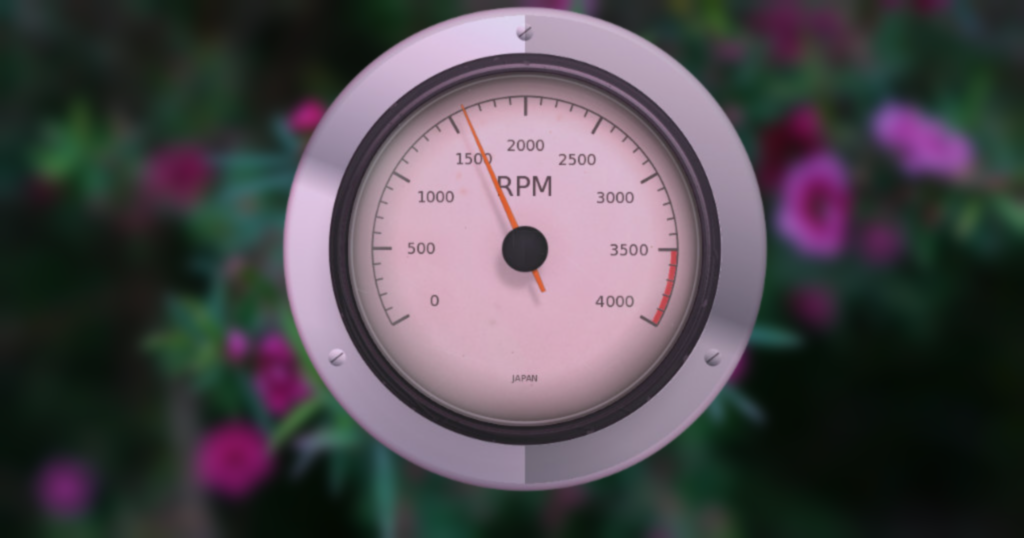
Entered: 1600 rpm
